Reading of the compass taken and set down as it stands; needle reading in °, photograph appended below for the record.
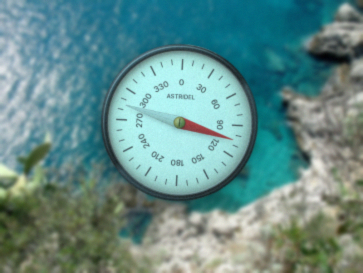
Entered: 105 °
